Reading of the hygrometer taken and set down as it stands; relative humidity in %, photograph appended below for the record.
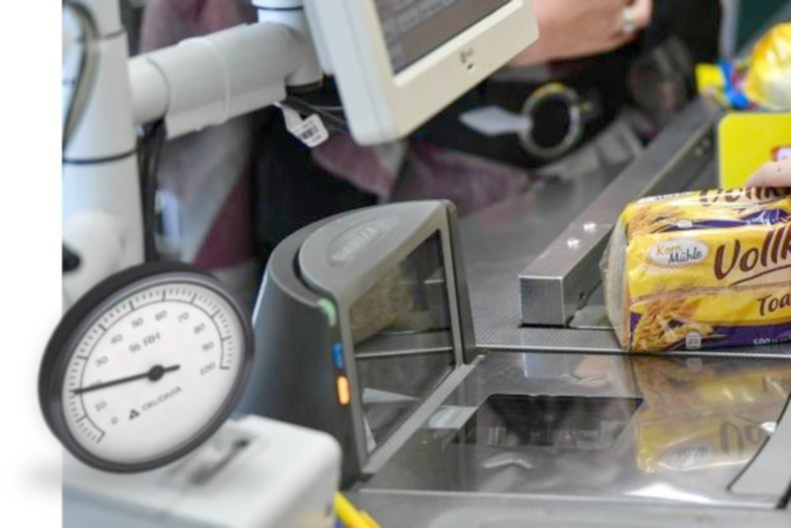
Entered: 20 %
